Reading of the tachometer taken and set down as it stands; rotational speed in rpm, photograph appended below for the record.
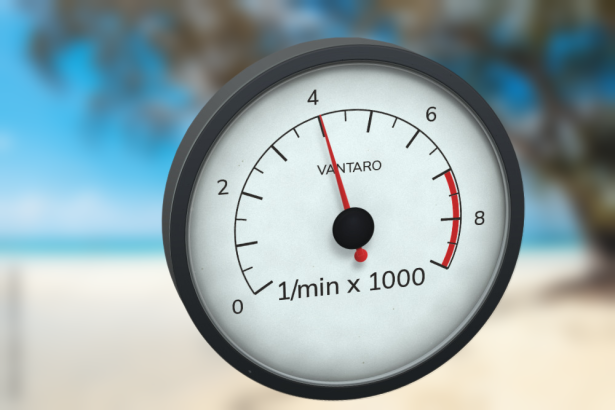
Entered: 4000 rpm
